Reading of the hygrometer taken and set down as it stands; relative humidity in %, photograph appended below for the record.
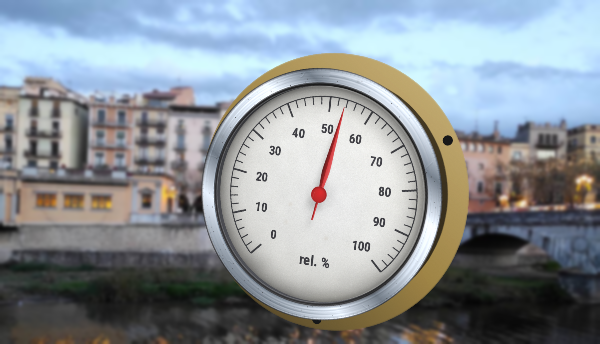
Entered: 54 %
